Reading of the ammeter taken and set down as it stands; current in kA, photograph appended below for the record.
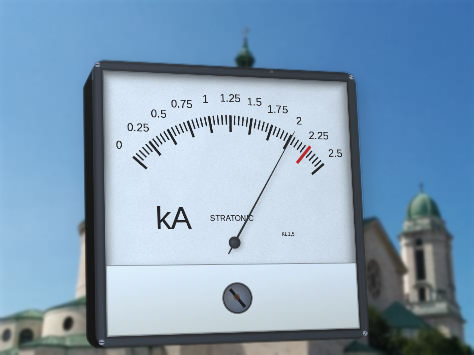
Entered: 2 kA
